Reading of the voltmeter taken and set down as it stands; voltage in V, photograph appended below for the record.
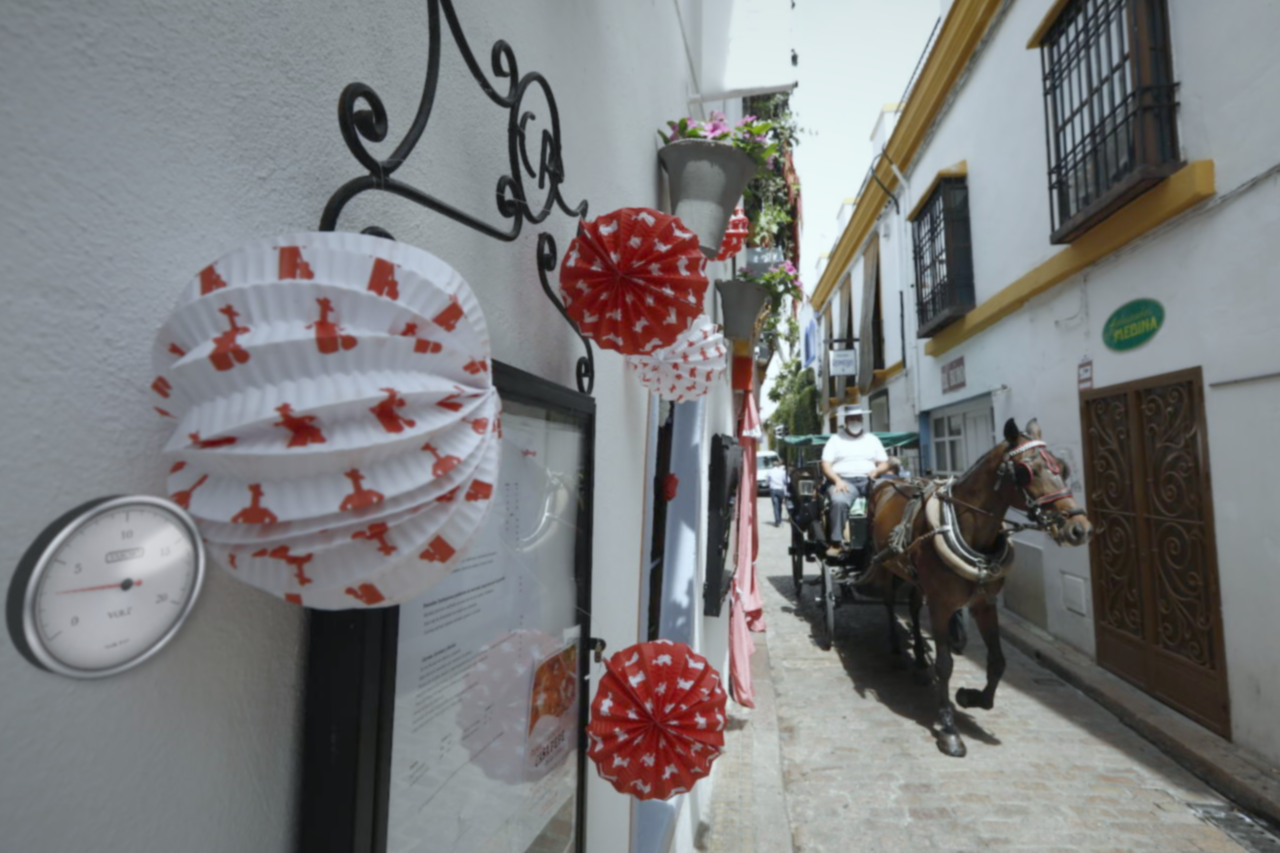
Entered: 3 V
